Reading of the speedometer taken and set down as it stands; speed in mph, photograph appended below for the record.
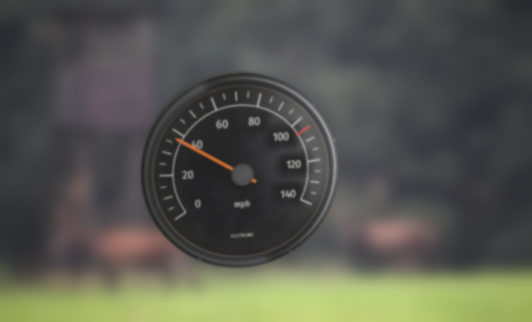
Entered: 37.5 mph
